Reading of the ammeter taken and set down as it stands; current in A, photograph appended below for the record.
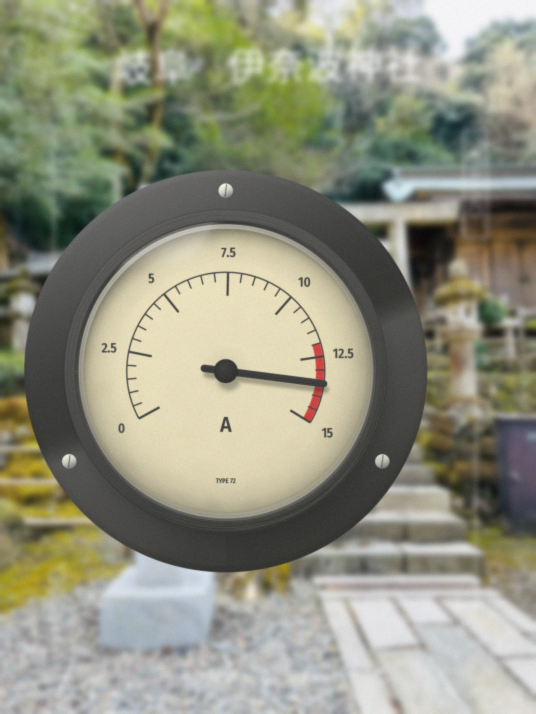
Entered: 13.5 A
